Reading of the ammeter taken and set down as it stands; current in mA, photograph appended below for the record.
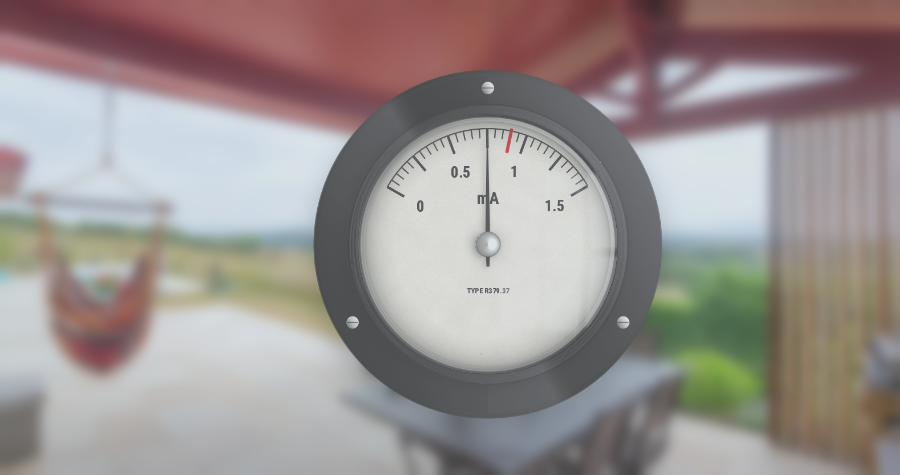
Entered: 0.75 mA
